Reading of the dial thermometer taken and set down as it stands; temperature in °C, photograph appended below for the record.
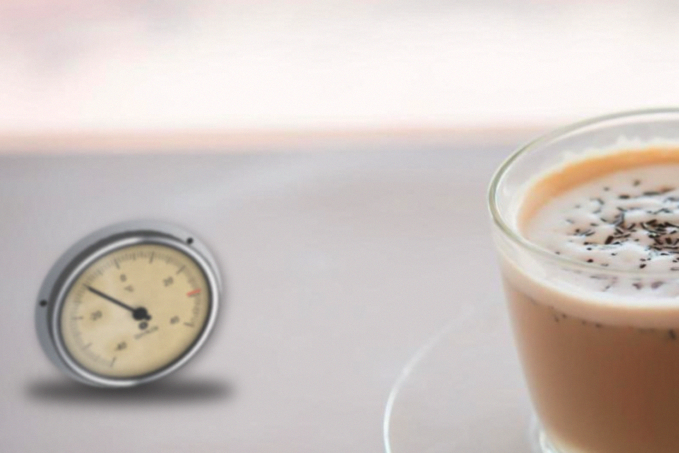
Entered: -10 °C
